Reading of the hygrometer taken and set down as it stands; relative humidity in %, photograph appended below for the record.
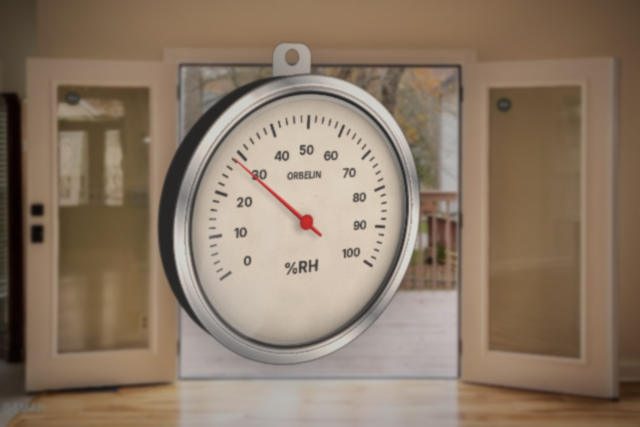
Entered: 28 %
